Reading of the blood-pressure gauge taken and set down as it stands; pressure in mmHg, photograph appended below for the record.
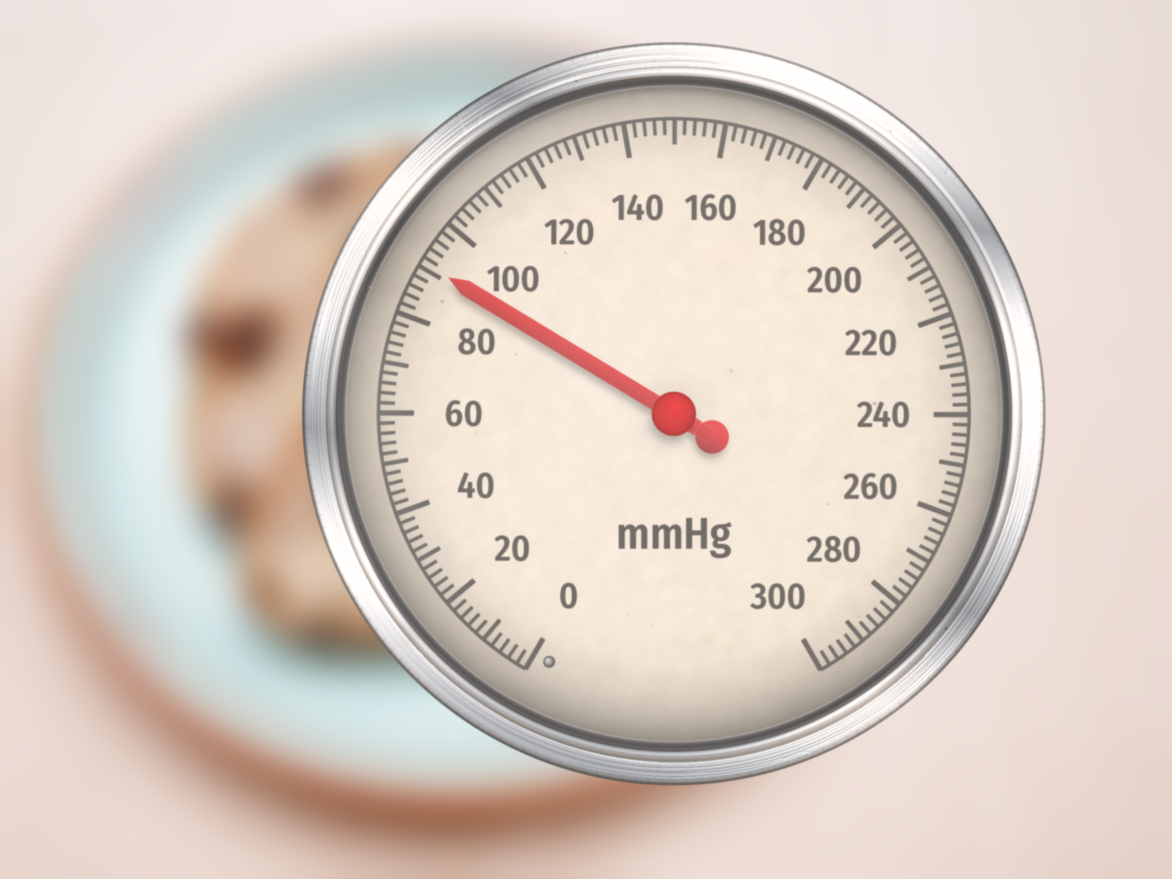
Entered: 91 mmHg
